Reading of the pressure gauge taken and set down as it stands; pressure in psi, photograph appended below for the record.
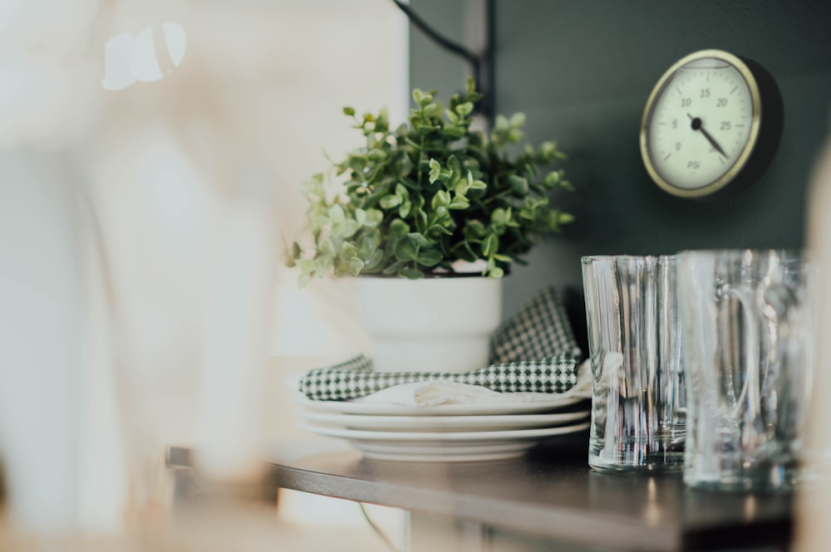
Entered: 29 psi
